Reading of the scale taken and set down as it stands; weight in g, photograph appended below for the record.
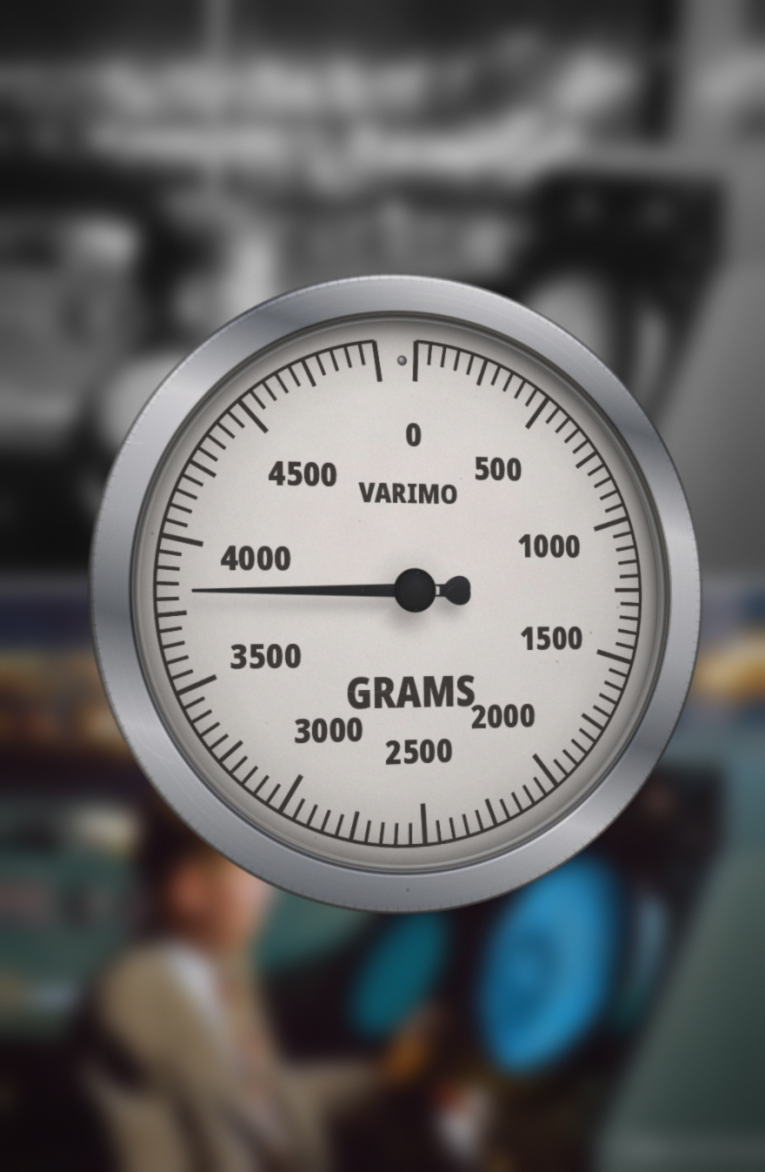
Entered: 3825 g
